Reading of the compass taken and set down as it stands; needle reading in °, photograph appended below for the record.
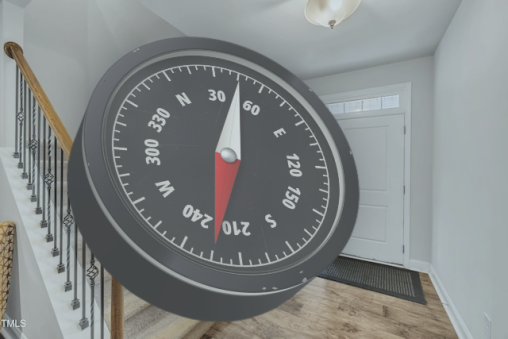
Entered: 225 °
